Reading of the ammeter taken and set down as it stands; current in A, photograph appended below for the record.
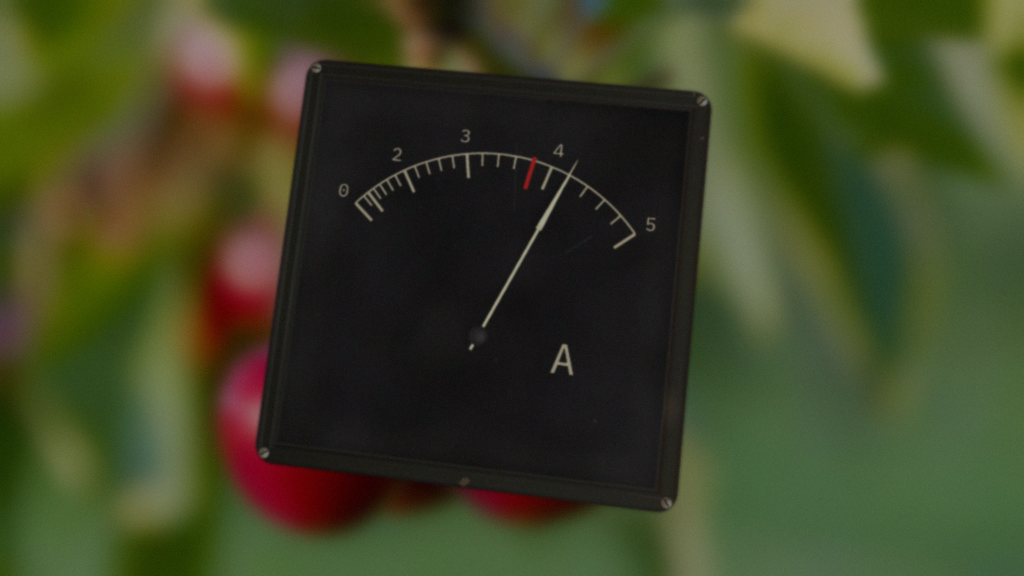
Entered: 4.2 A
